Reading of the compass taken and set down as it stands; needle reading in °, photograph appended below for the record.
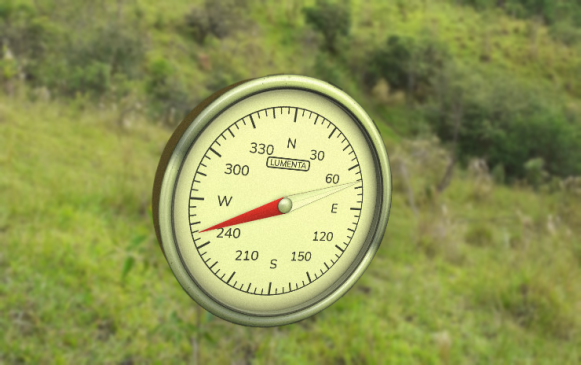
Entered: 250 °
